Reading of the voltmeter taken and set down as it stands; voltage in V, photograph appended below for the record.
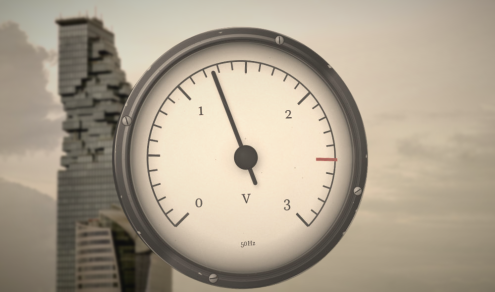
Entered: 1.25 V
